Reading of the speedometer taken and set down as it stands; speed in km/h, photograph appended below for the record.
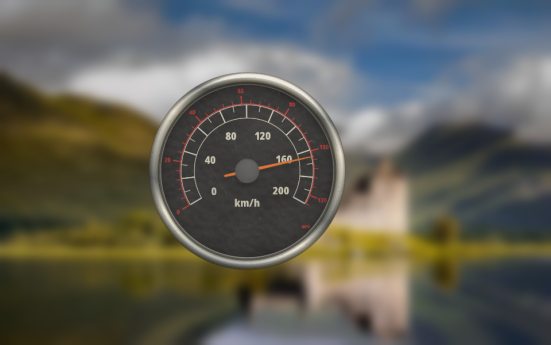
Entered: 165 km/h
